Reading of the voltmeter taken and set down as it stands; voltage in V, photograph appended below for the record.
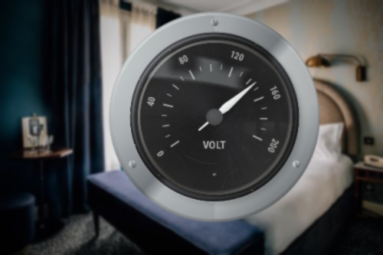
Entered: 145 V
